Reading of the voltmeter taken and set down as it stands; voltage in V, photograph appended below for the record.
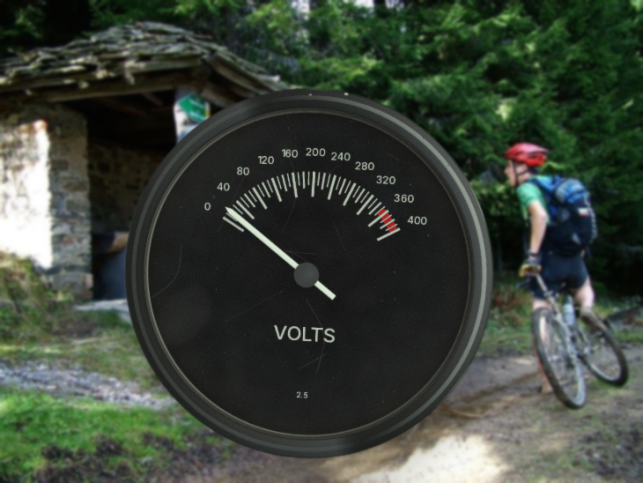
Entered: 20 V
